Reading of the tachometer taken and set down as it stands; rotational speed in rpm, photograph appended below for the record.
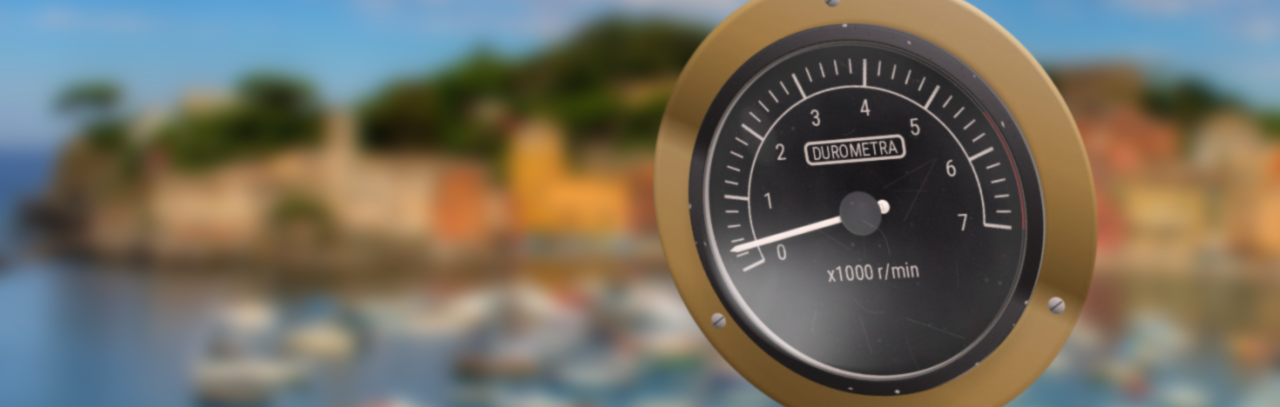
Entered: 300 rpm
